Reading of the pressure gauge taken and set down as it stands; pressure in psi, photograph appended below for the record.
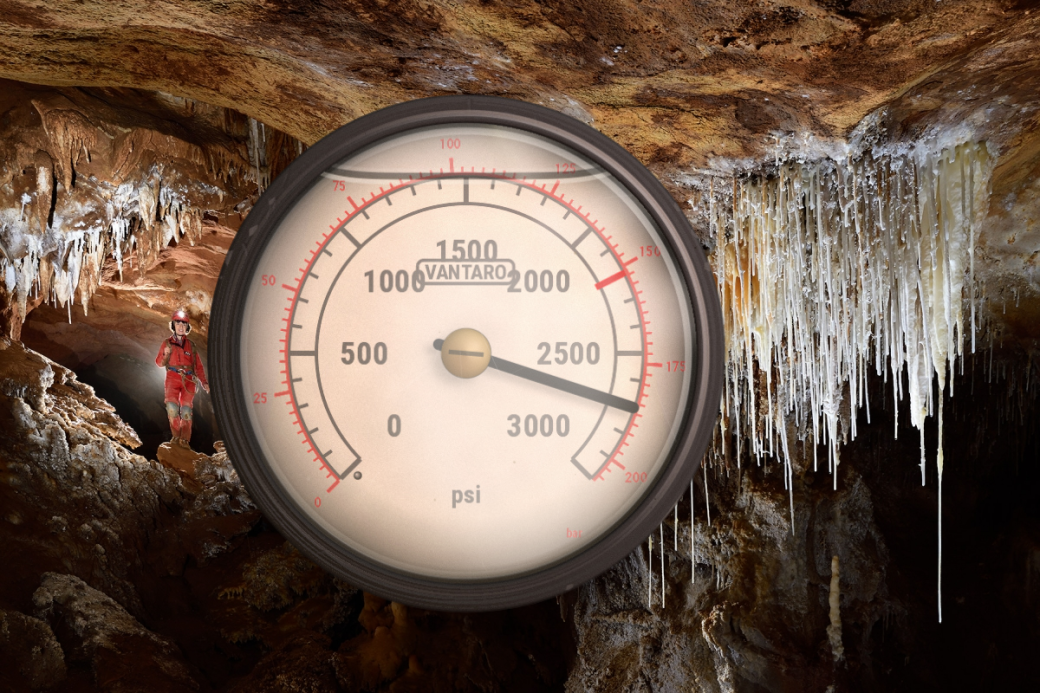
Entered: 2700 psi
